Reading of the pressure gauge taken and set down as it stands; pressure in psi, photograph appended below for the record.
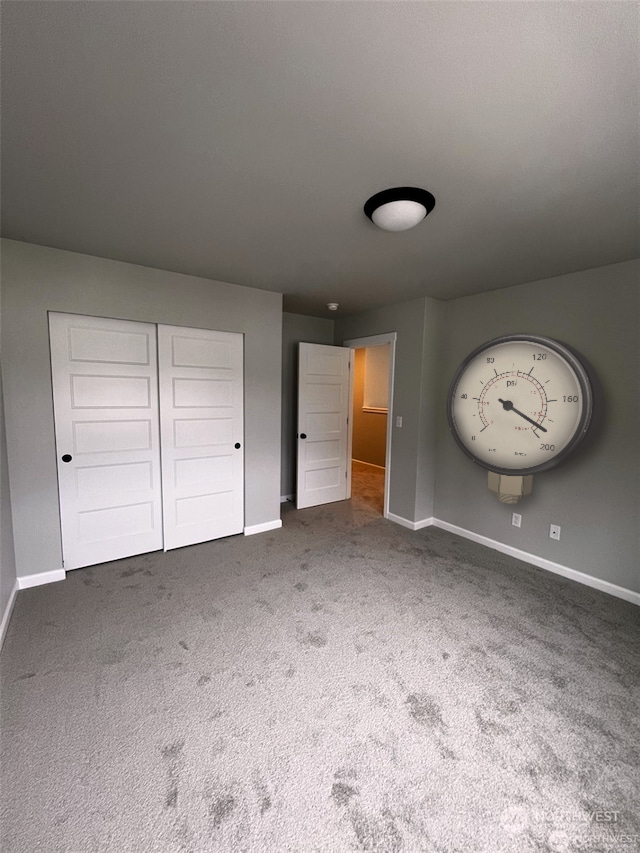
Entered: 190 psi
